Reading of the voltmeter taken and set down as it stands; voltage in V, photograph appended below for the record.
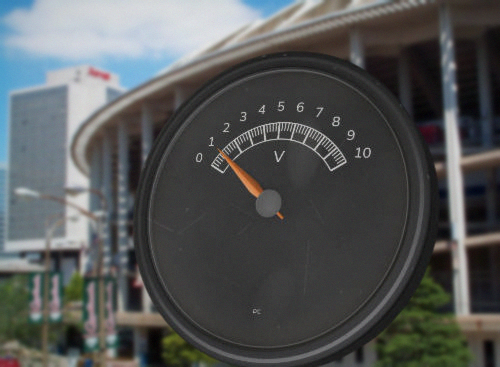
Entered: 1 V
